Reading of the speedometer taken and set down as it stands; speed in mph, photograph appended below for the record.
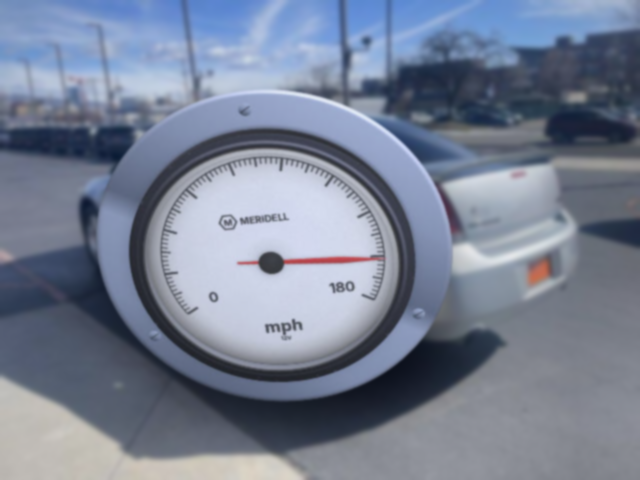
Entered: 160 mph
